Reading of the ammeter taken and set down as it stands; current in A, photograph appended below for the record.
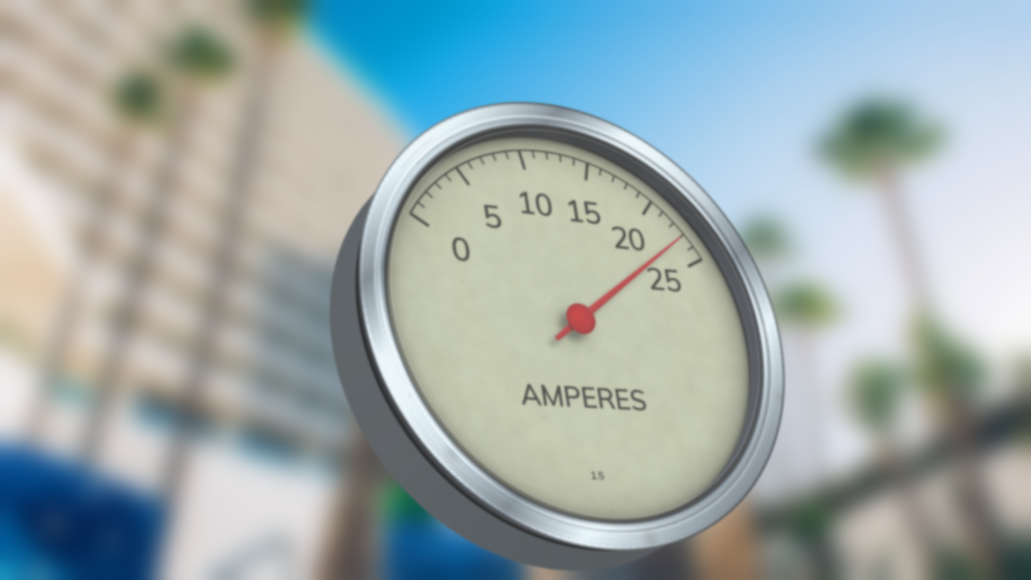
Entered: 23 A
